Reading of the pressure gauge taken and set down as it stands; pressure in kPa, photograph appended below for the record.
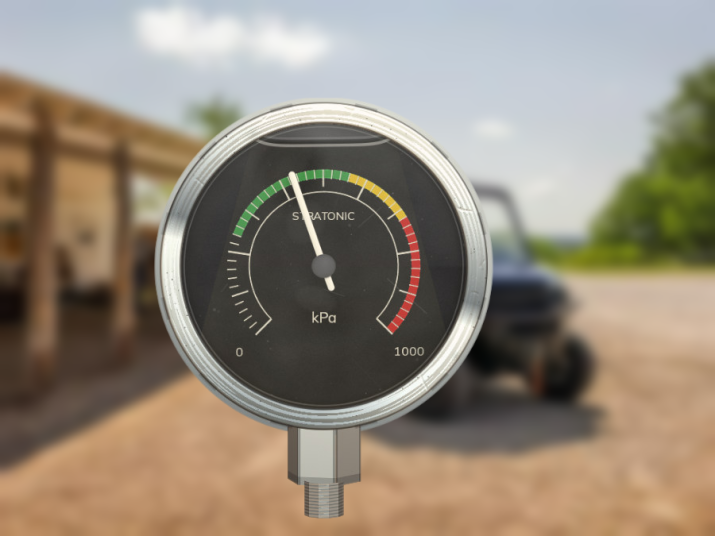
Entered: 430 kPa
